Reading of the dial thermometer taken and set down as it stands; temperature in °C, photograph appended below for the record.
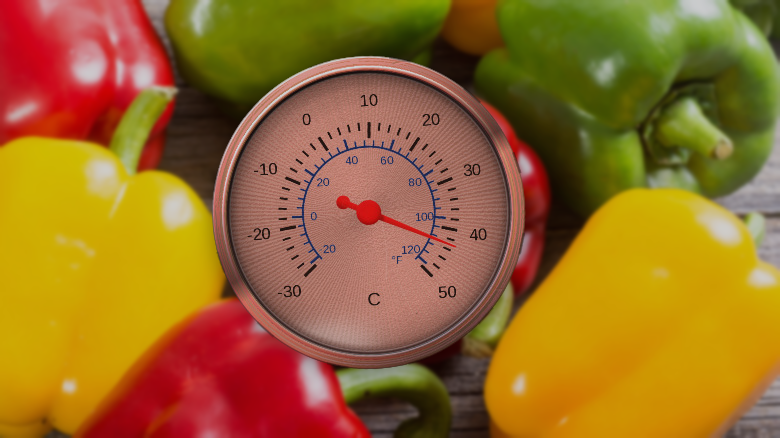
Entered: 43 °C
